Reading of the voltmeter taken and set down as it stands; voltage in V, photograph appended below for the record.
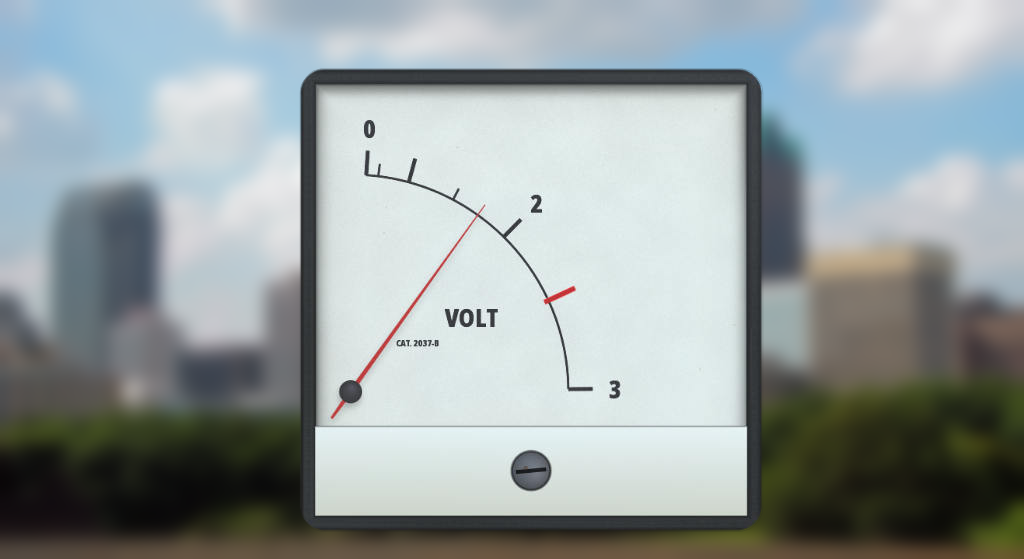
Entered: 1.75 V
